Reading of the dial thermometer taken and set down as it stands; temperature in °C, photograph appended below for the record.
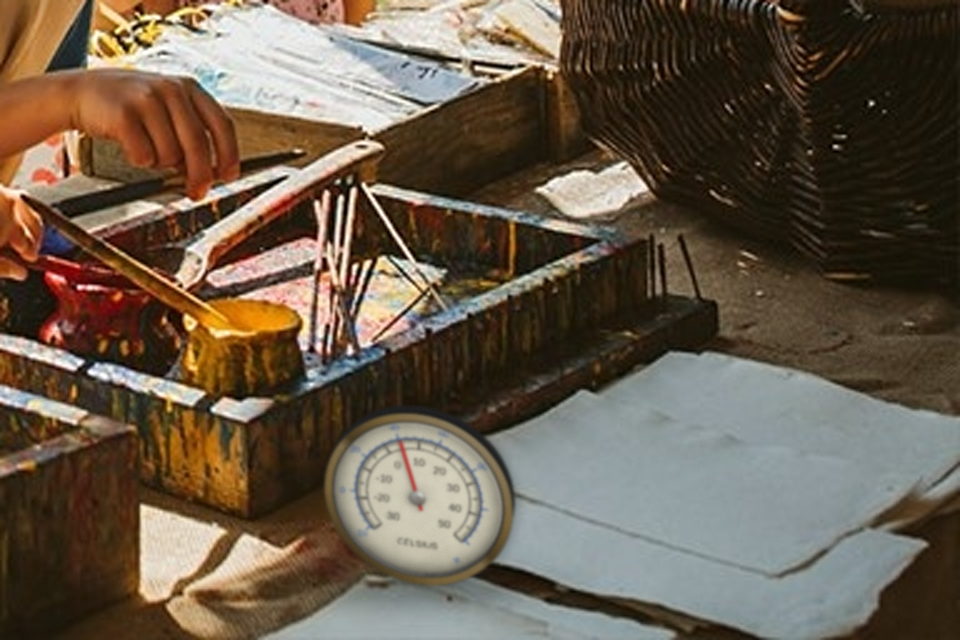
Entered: 5 °C
